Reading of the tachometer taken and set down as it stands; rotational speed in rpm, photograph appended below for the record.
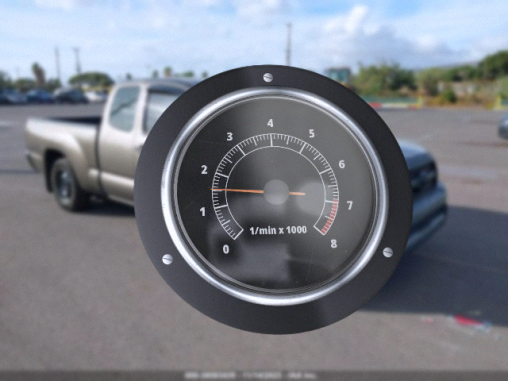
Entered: 1500 rpm
